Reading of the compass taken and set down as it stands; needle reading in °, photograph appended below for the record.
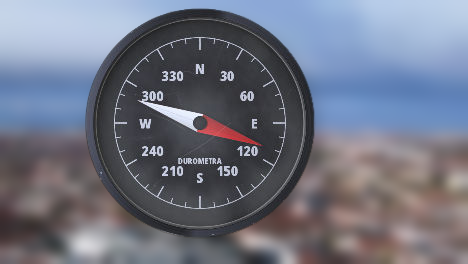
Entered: 110 °
